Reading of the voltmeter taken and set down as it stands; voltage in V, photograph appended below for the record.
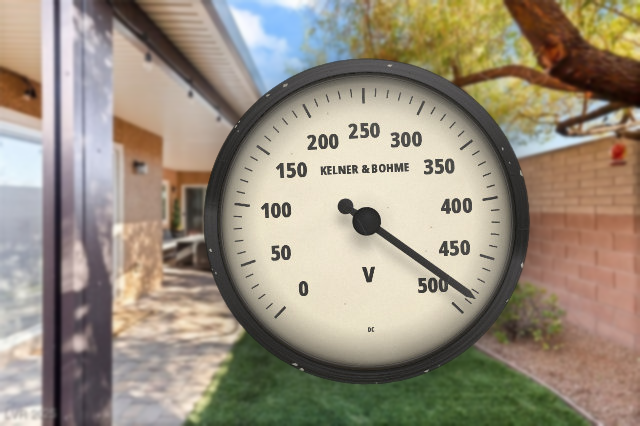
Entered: 485 V
